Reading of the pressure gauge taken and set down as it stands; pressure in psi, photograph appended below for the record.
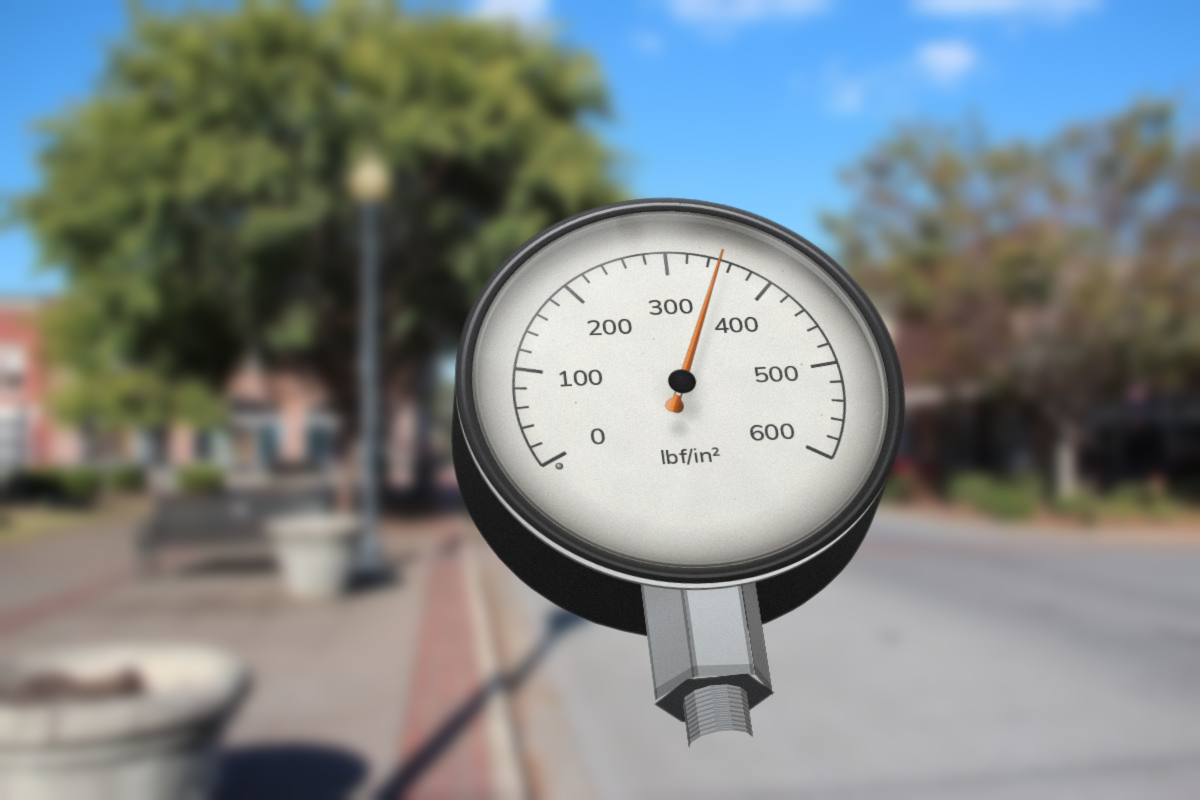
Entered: 350 psi
